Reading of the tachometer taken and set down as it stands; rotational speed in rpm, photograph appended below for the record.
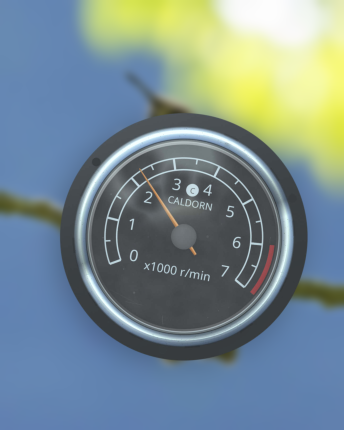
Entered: 2250 rpm
